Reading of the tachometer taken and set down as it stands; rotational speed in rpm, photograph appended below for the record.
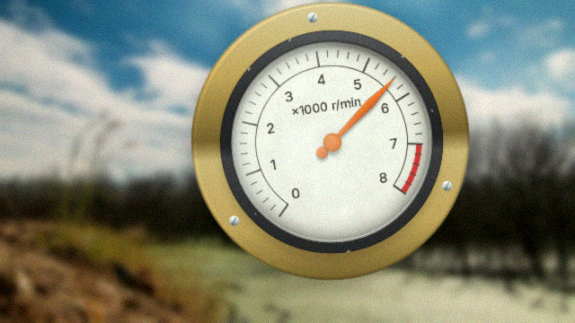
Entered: 5600 rpm
